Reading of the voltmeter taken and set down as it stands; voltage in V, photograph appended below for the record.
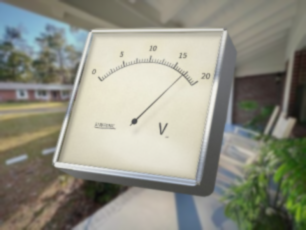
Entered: 17.5 V
